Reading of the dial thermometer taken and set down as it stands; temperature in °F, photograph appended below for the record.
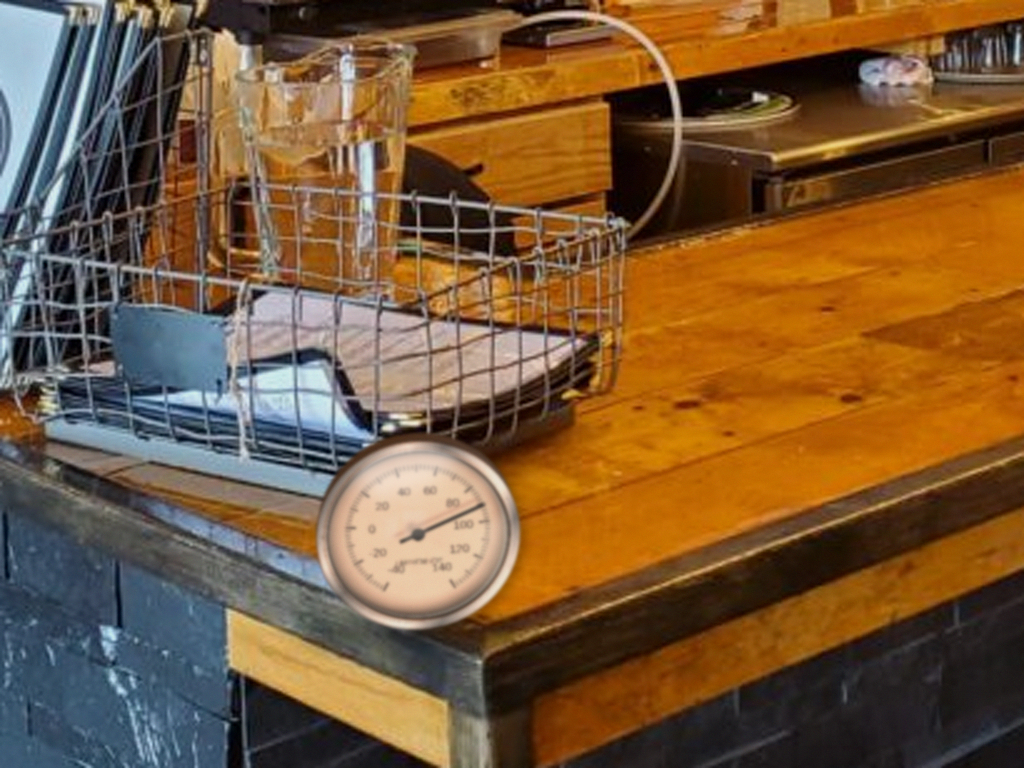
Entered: 90 °F
